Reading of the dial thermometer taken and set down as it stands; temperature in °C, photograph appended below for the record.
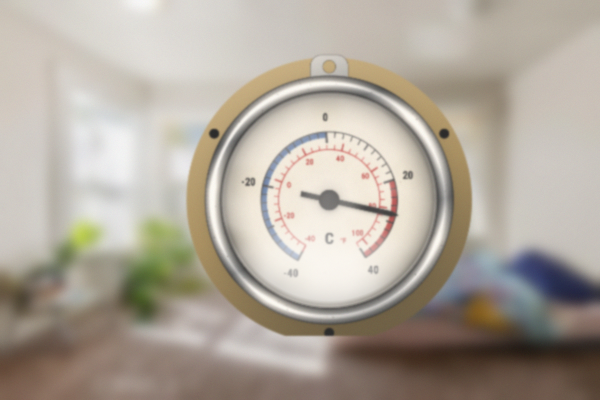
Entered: 28 °C
